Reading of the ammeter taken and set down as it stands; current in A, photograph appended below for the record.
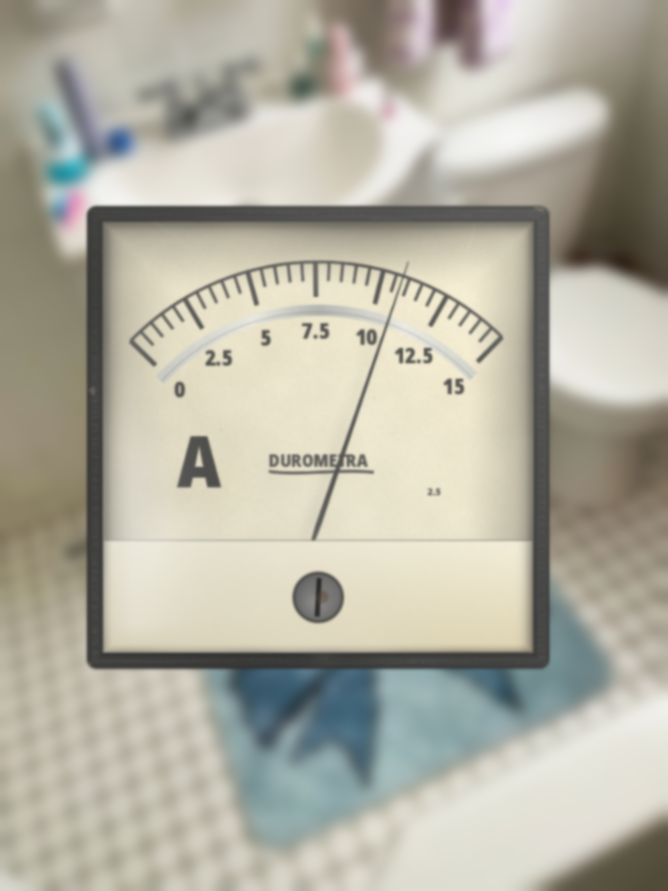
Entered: 10.75 A
